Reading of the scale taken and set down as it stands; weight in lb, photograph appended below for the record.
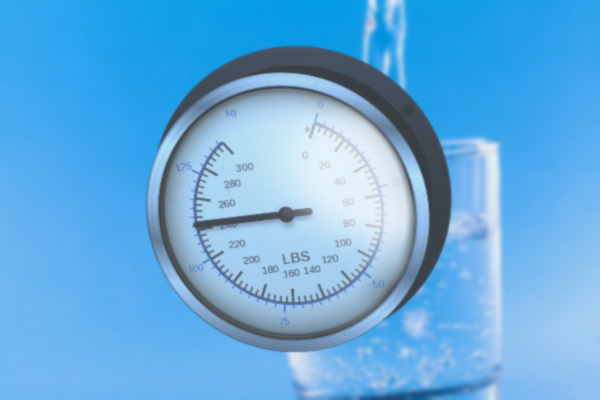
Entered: 244 lb
